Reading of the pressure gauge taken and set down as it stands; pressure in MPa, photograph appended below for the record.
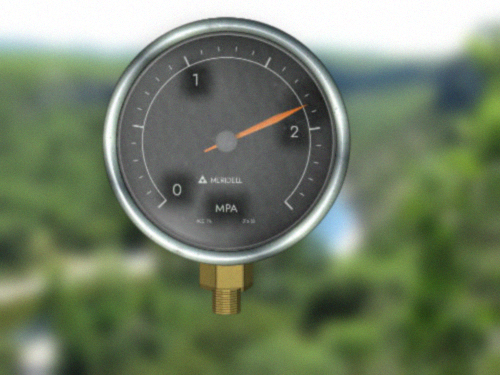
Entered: 1.85 MPa
